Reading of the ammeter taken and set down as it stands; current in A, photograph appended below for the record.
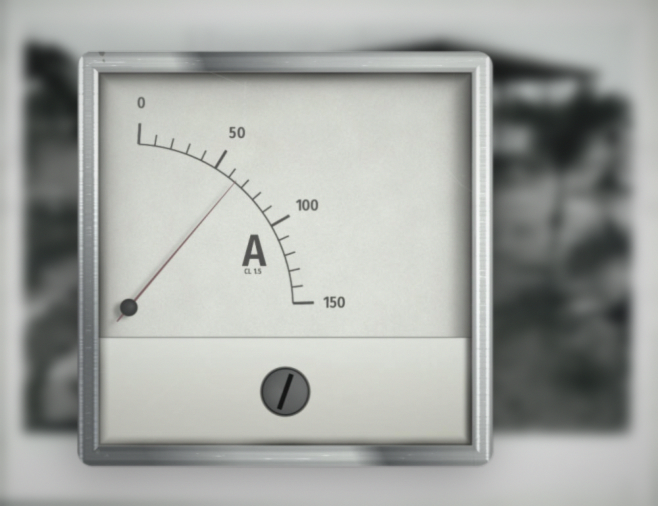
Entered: 65 A
